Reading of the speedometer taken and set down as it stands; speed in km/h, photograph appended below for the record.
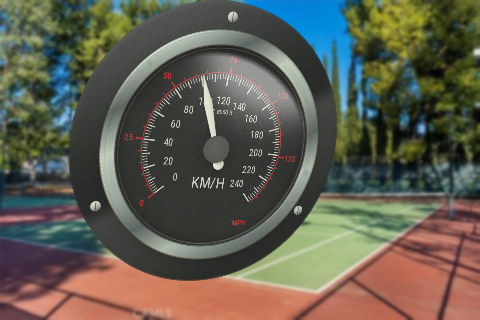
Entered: 100 km/h
